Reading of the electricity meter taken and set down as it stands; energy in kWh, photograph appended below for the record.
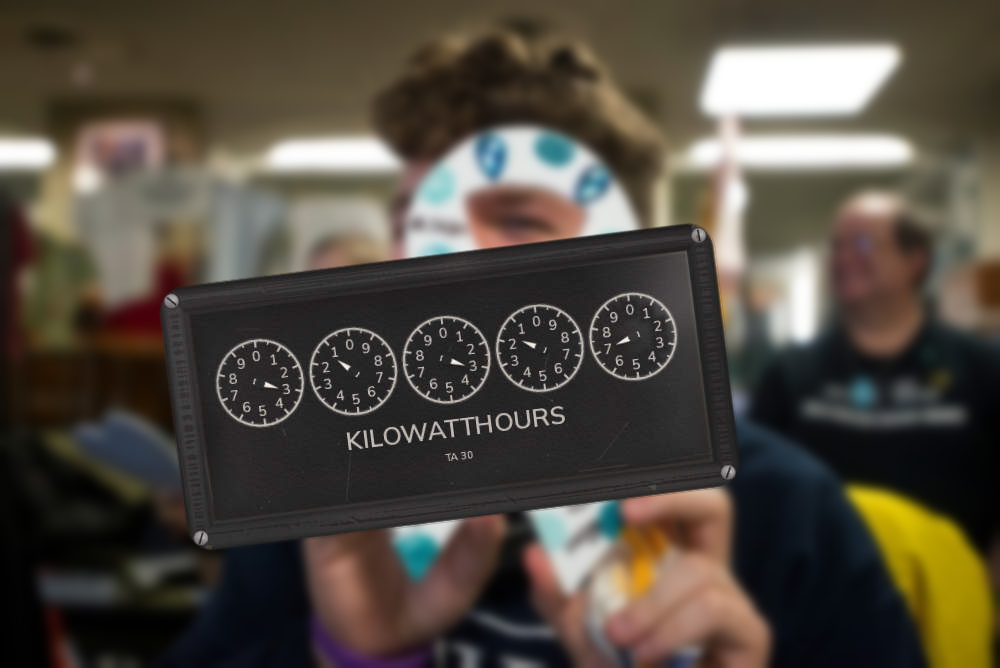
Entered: 31317 kWh
